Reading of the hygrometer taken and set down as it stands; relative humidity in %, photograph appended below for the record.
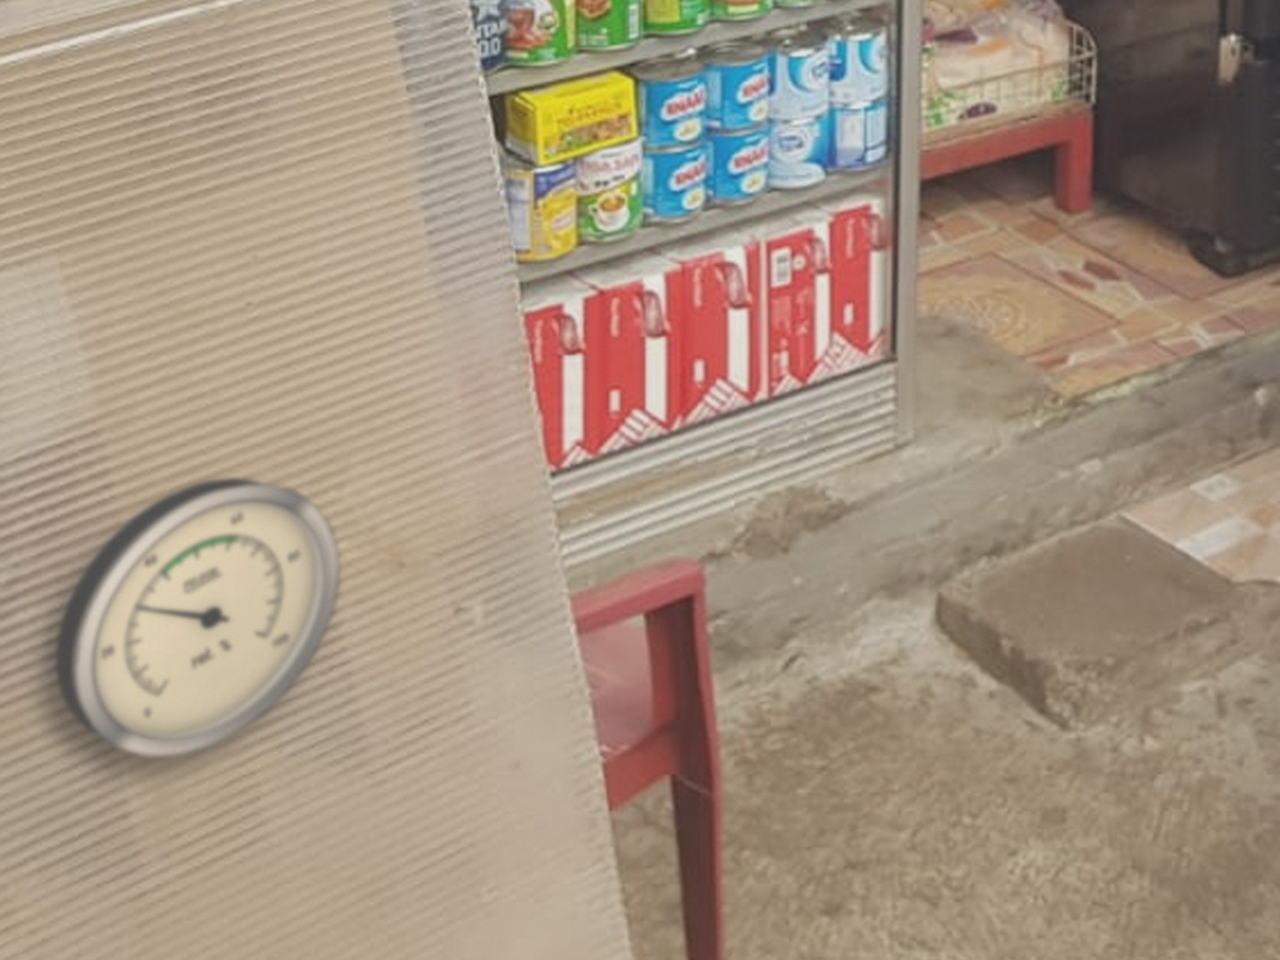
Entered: 30 %
